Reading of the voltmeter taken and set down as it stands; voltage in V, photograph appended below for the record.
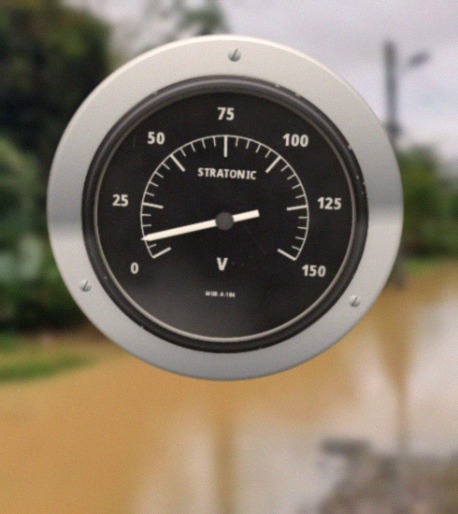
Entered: 10 V
